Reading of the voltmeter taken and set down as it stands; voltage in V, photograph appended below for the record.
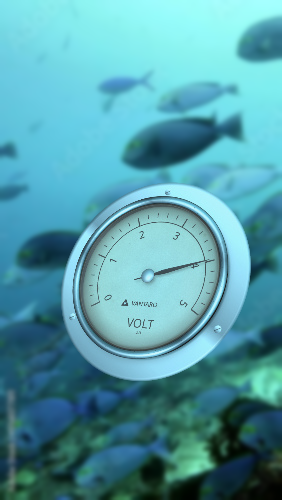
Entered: 4 V
